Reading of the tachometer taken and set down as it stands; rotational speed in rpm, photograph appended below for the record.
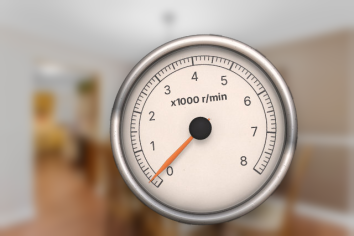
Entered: 200 rpm
